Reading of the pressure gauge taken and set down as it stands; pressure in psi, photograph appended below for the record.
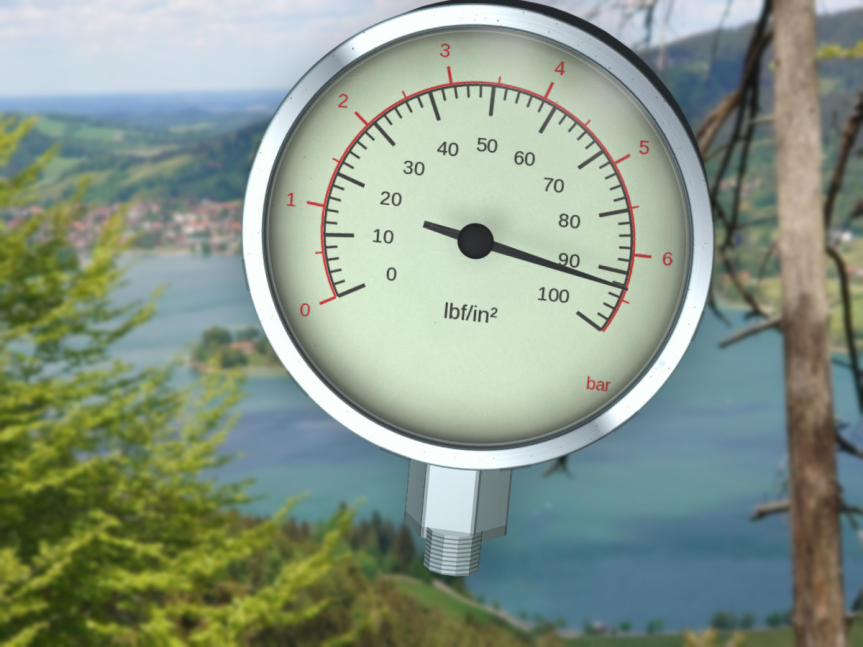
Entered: 92 psi
